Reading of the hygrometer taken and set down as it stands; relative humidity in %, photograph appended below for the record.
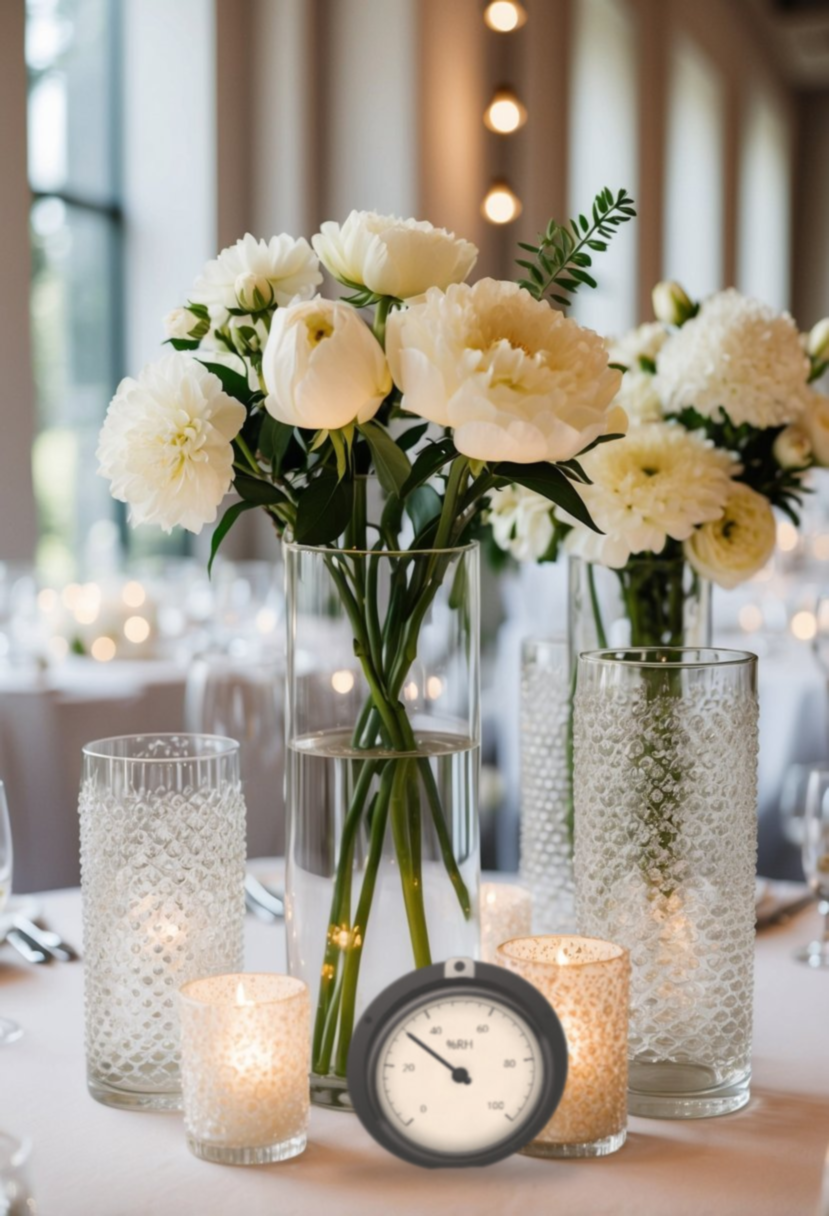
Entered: 32 %
